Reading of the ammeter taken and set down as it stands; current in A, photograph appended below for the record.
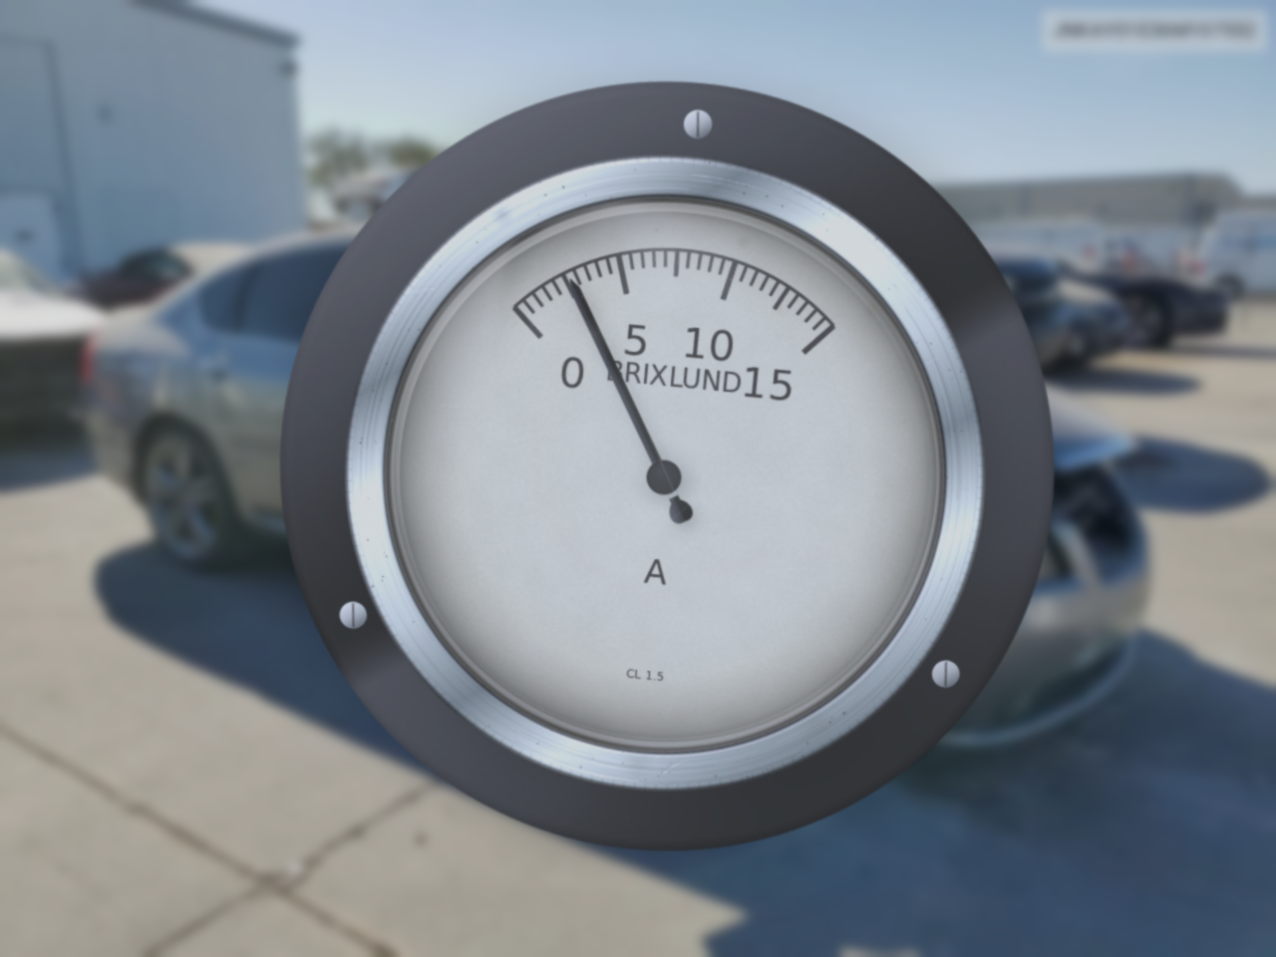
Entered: 2.75 A
